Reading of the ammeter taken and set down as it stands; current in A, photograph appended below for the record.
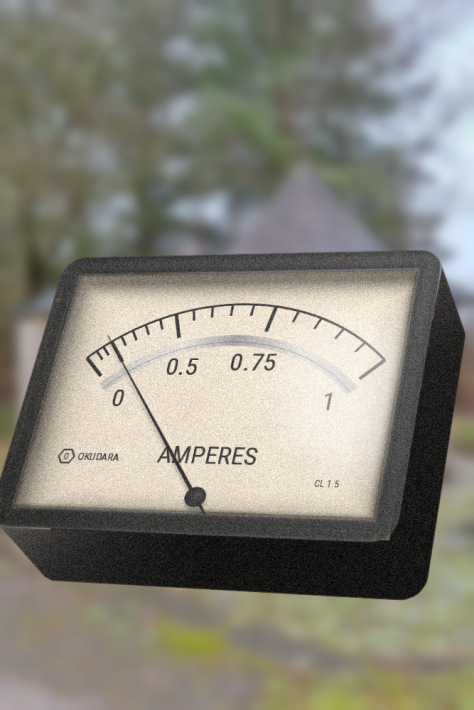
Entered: 0.25 A
